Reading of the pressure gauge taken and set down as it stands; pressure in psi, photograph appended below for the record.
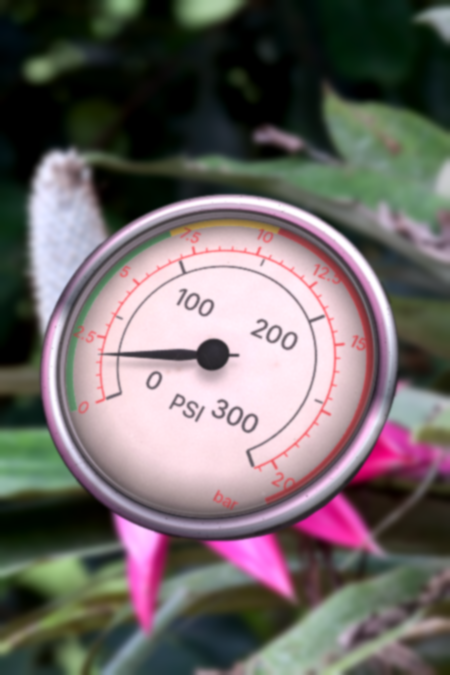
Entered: 25 psi
